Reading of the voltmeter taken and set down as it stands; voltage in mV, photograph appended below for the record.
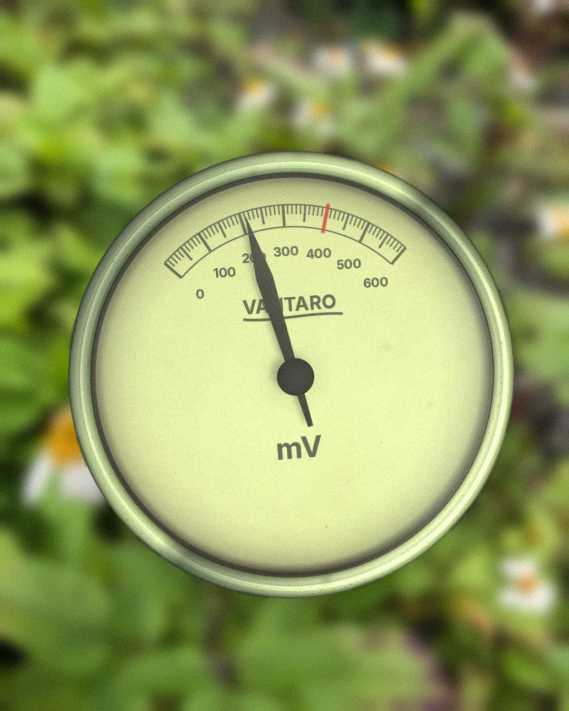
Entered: 210 mV
